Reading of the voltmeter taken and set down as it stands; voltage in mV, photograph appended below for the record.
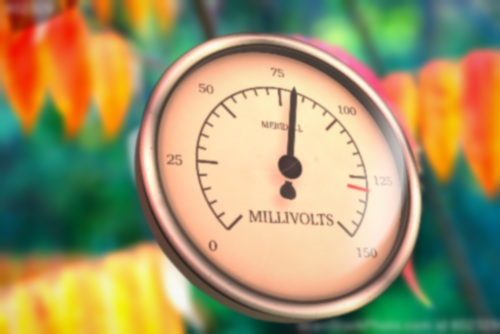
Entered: 80 mV
